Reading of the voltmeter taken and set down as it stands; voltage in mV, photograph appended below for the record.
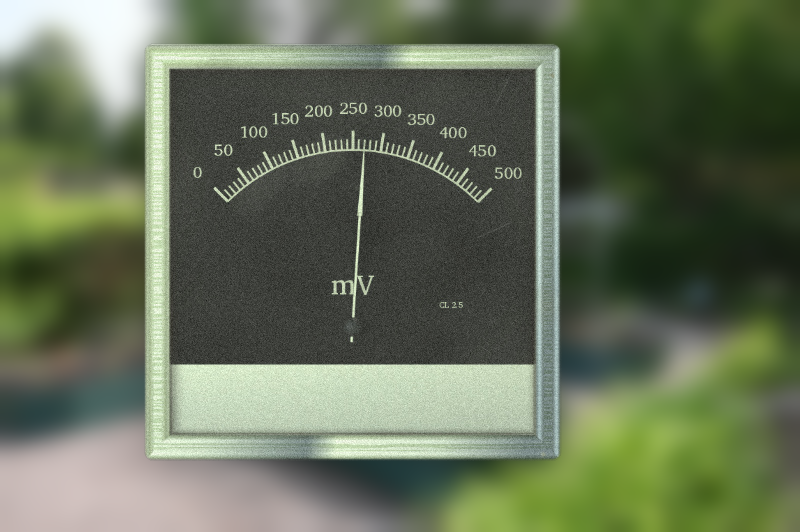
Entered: 270 mV
